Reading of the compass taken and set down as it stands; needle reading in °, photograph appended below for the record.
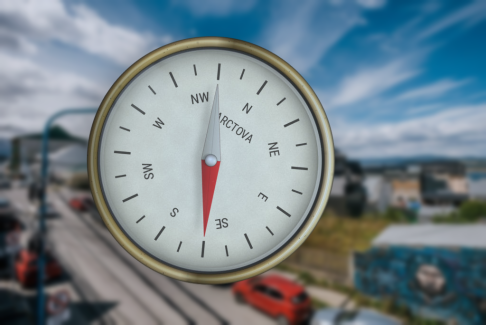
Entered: 150 °
